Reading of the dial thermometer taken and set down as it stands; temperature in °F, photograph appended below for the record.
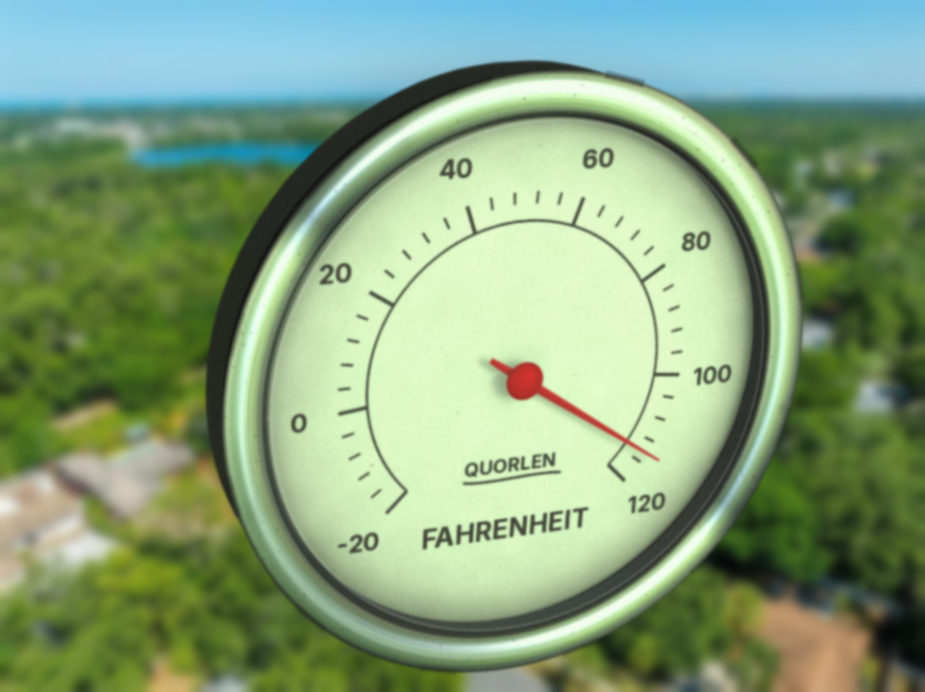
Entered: 114 °F
